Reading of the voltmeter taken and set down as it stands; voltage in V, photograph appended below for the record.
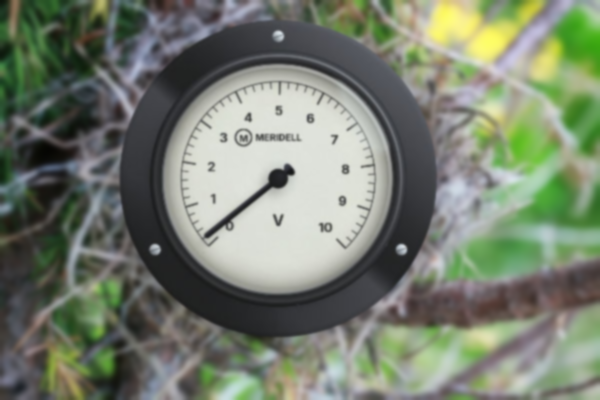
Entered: 0.2 V
